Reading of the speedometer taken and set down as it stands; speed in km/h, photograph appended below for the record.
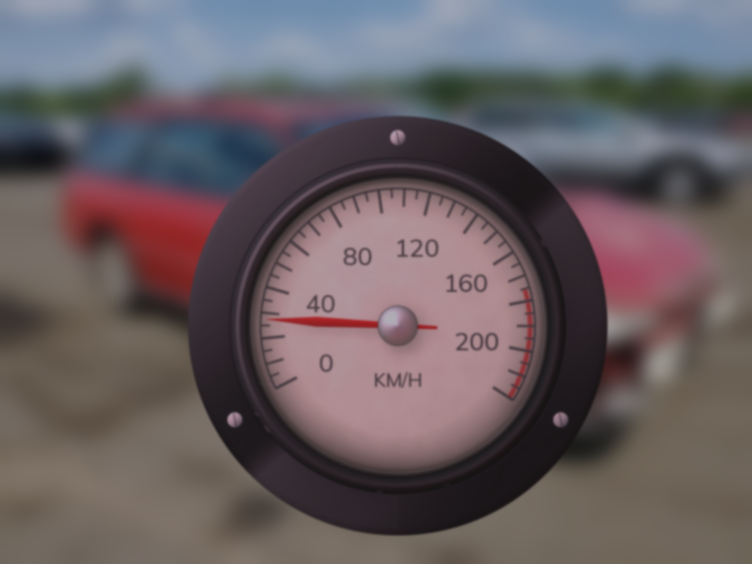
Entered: 27.5 km/h
